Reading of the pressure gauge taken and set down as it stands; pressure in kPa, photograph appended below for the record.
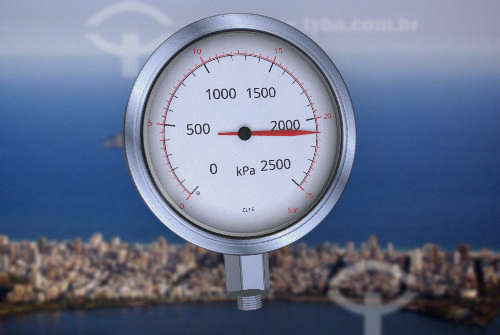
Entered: 2100 kPa
